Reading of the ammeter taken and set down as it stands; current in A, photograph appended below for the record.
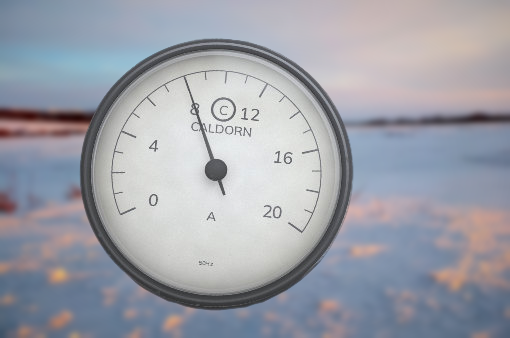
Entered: 8 A
